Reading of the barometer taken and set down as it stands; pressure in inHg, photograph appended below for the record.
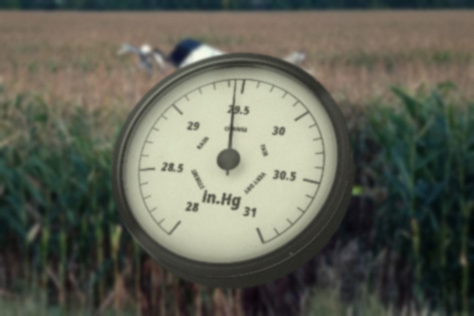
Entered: 29.45 inHg
